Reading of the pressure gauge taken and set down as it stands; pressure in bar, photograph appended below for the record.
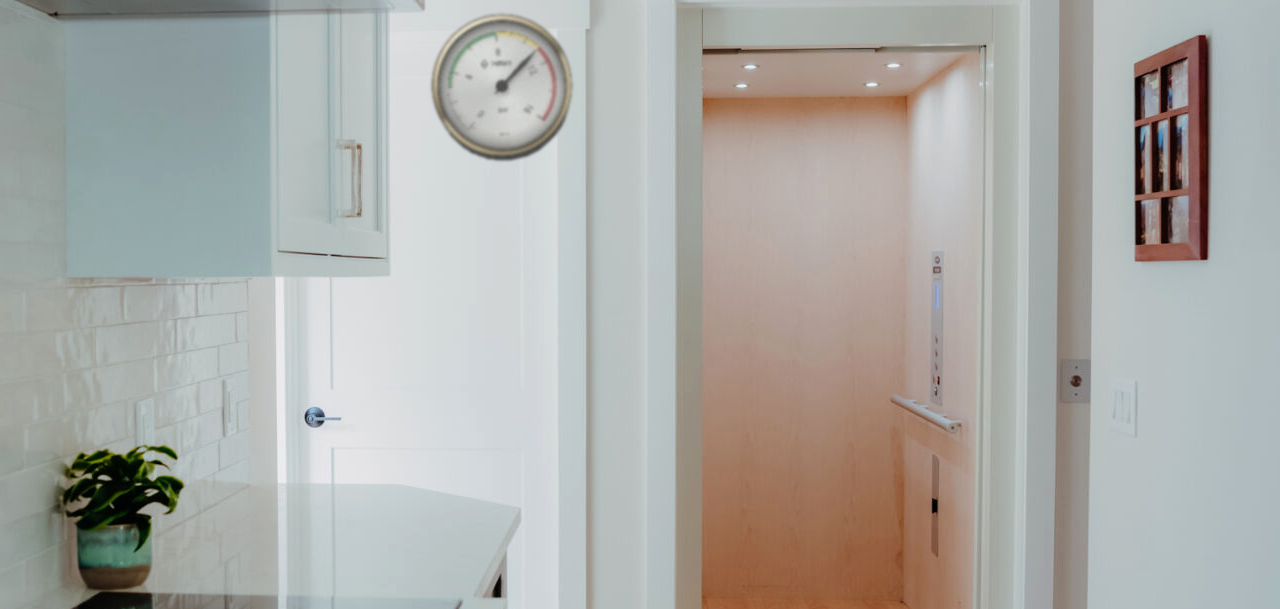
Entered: 11 bar
